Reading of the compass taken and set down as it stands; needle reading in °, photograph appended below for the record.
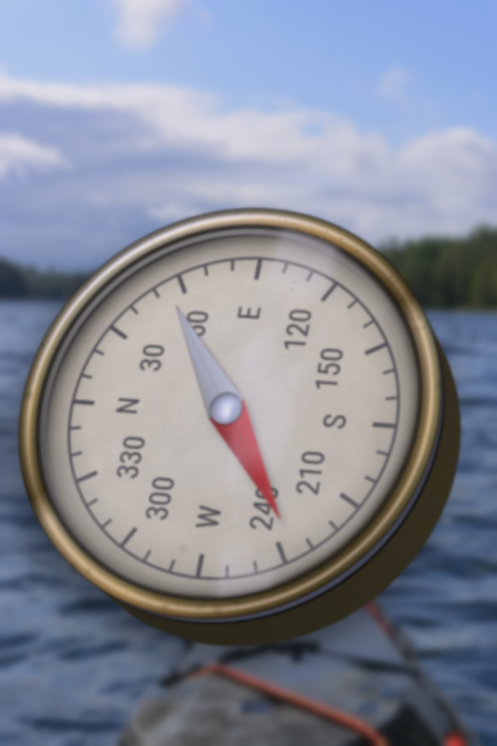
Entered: 235 °
